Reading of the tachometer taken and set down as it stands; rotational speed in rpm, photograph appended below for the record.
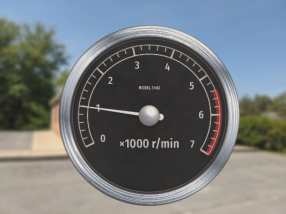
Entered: 1000 rpm
